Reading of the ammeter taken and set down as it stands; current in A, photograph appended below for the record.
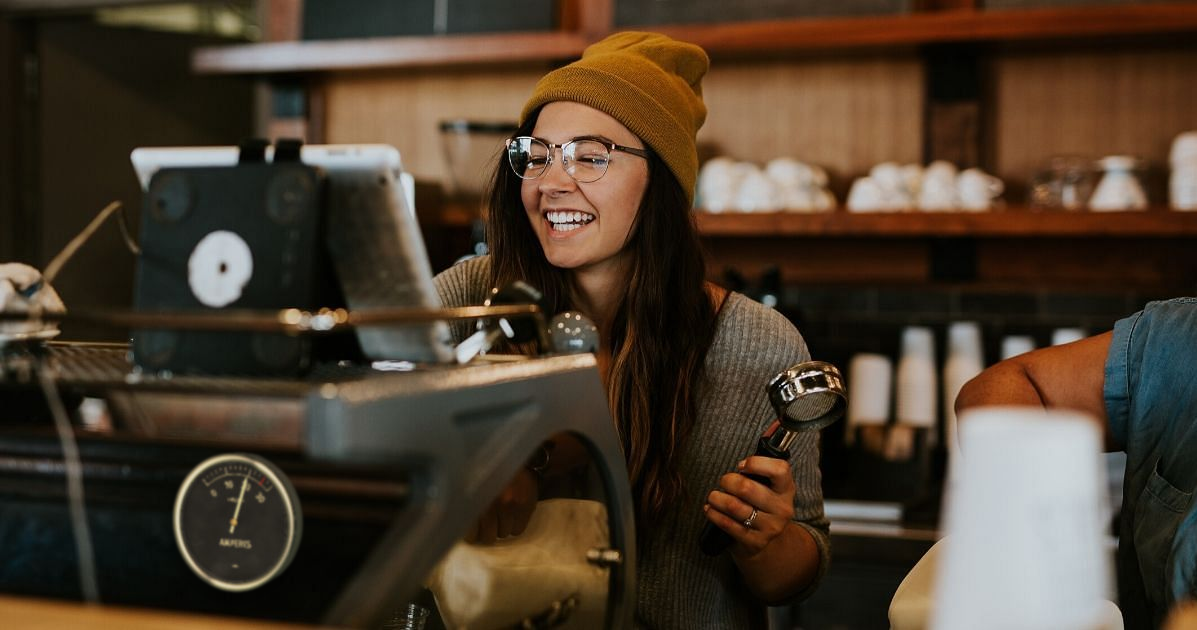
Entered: 20 A
